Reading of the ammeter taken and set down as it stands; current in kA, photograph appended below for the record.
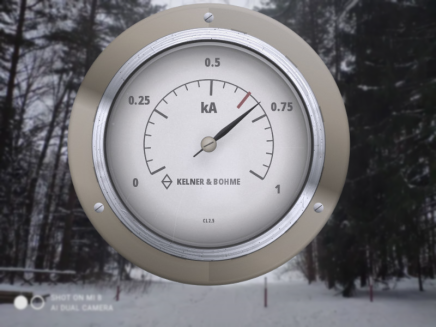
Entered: 0.7 kA
